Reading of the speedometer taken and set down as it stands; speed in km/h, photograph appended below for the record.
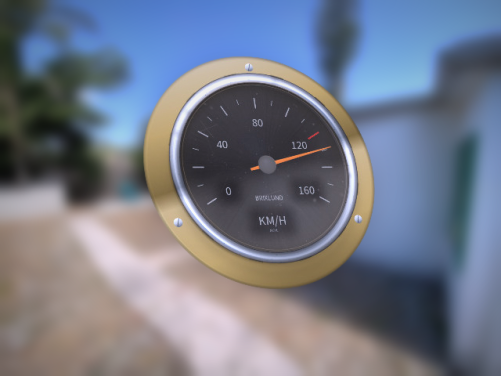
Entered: 130 km/h
